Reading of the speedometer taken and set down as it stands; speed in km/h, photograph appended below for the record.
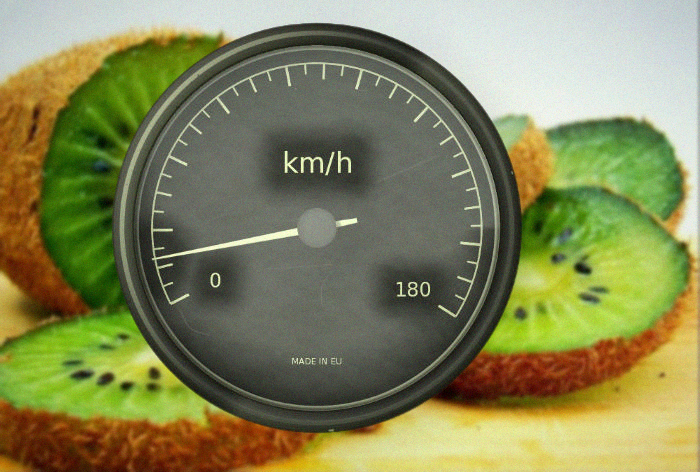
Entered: 12.5 km/h
